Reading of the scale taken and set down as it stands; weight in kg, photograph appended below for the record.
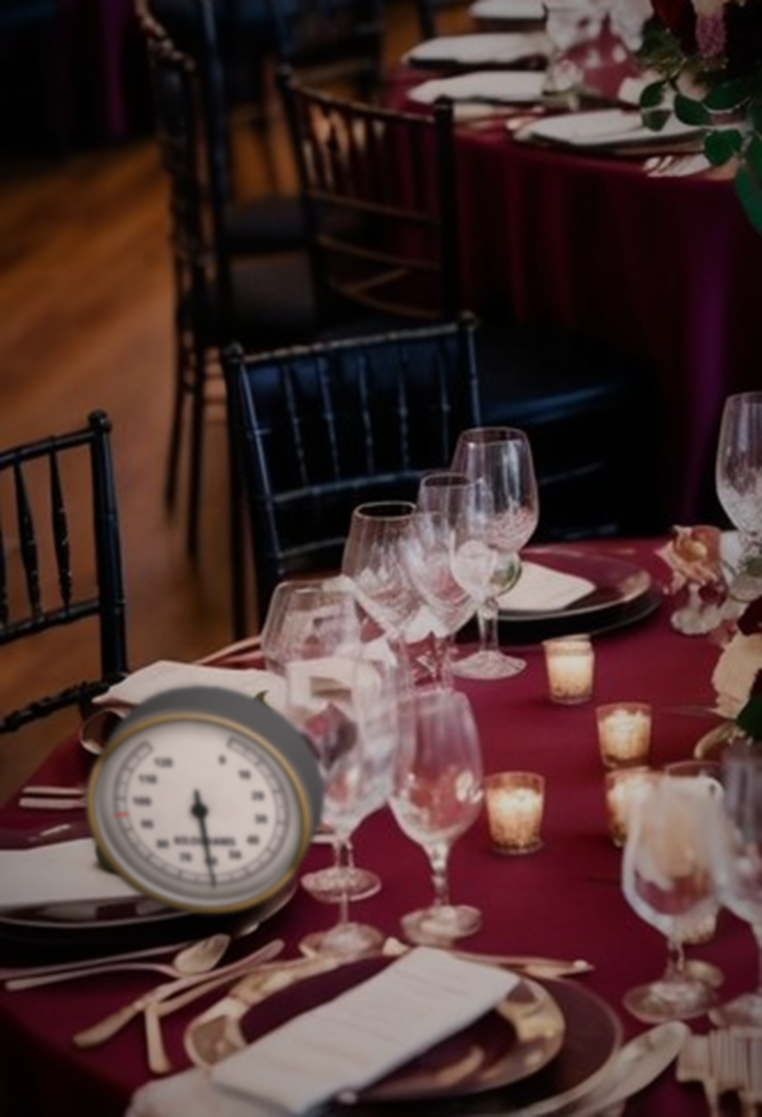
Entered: 60 kg
